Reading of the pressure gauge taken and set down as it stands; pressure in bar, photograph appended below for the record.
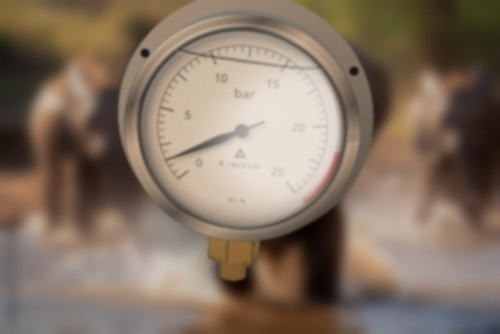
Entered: 1.5 bar
